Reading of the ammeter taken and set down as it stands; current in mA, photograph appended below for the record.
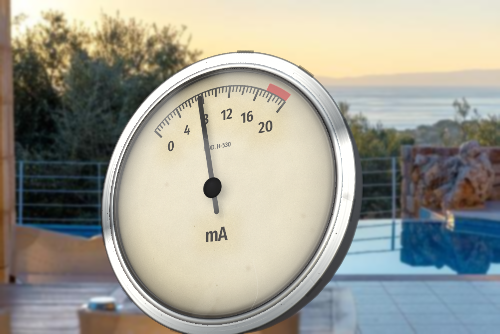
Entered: 8 mA
